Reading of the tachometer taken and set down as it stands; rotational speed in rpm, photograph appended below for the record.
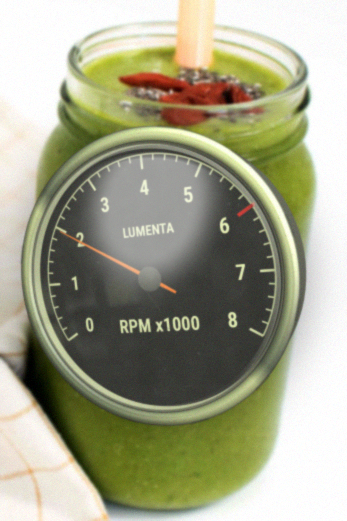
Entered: 2000 rpm
